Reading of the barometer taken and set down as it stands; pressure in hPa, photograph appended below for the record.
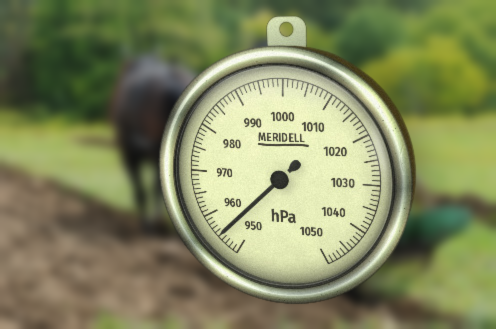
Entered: 955 hPa
